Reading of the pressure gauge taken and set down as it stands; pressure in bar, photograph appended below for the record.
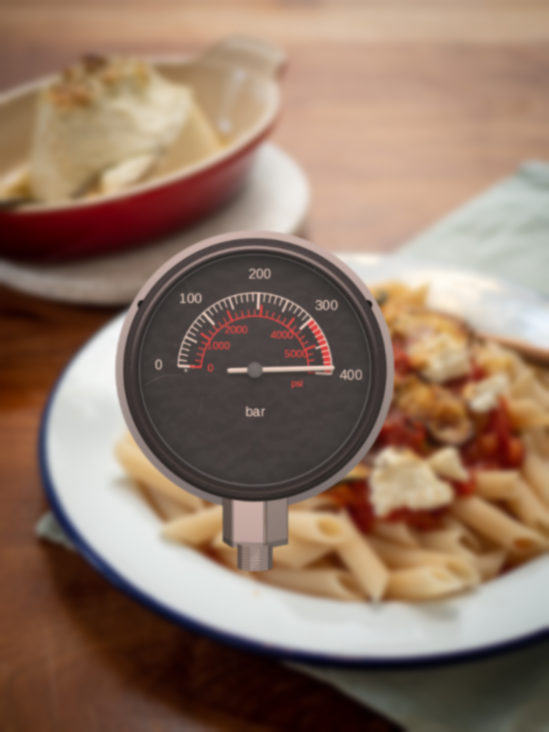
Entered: 390 bar
